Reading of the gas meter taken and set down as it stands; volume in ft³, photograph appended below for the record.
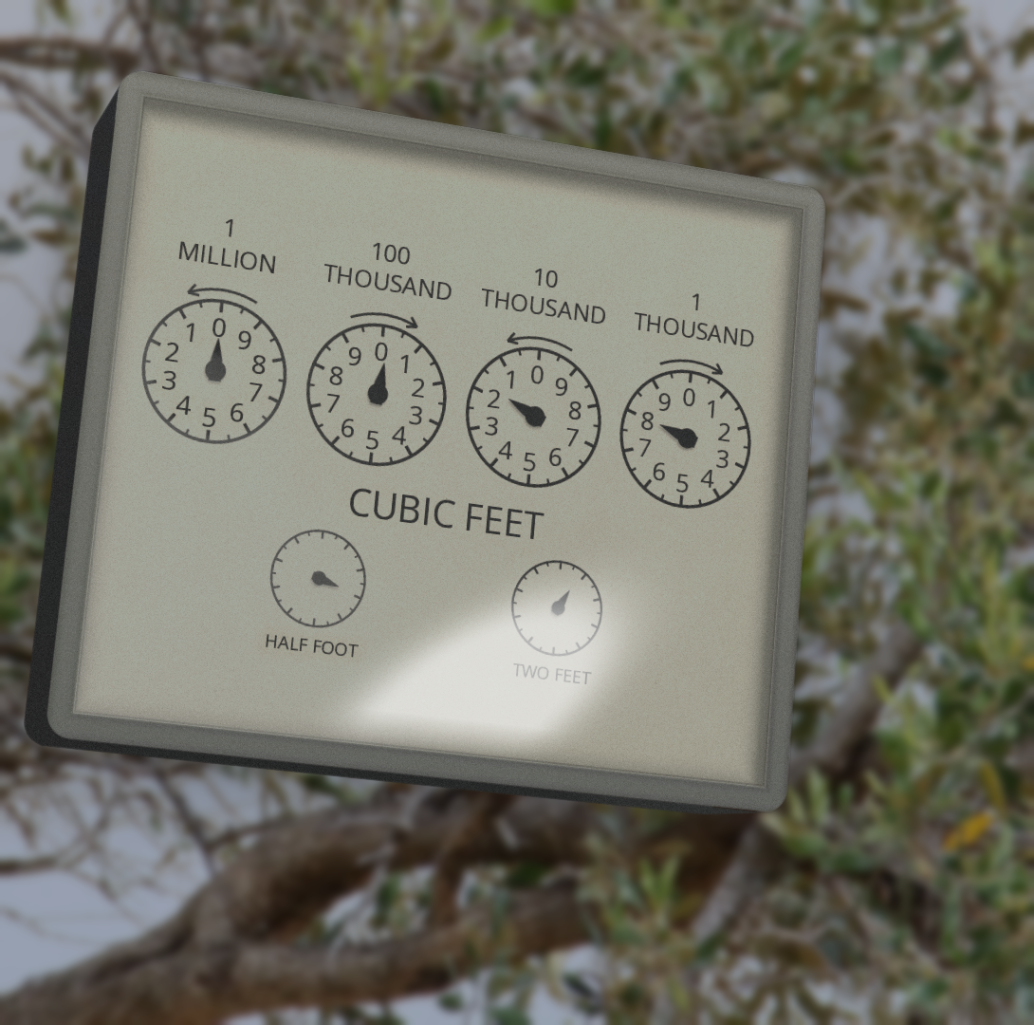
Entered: 1800 ft³
